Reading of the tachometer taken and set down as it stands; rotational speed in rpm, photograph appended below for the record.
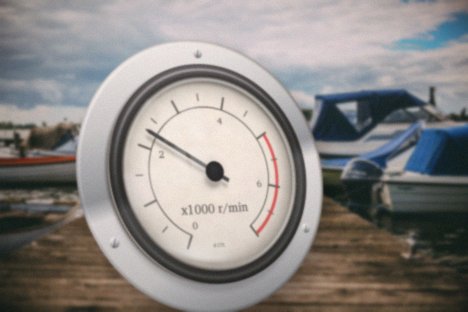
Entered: 2250 rpm
